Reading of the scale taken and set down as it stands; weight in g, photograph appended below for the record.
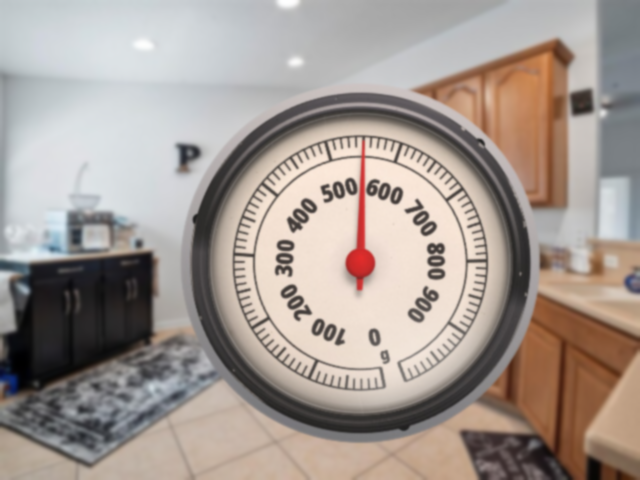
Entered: 550 g
